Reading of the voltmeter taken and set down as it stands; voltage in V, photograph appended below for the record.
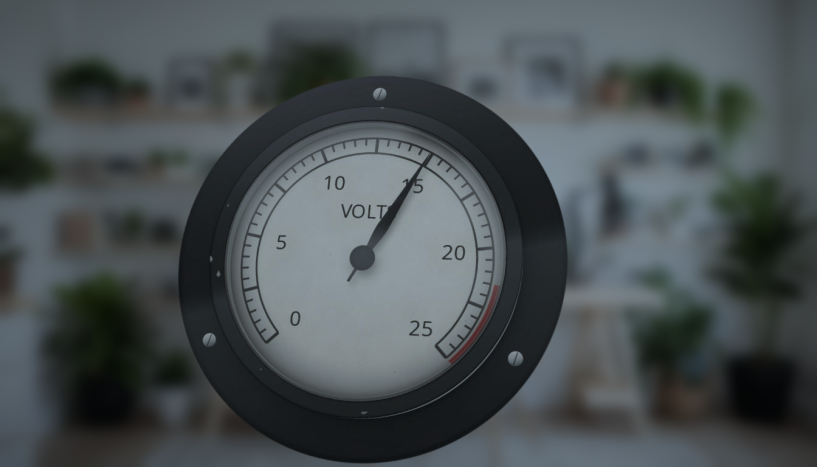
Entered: 15 V
